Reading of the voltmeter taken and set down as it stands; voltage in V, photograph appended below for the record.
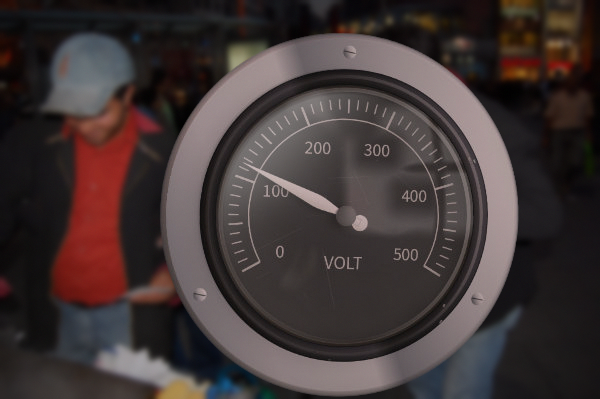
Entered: 115 V
